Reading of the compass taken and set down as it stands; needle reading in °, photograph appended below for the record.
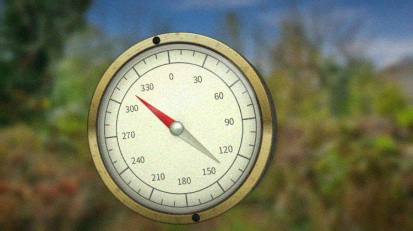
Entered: 315 °
